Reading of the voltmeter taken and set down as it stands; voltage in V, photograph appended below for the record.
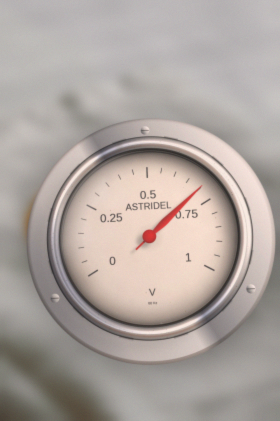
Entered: 0.7 V
